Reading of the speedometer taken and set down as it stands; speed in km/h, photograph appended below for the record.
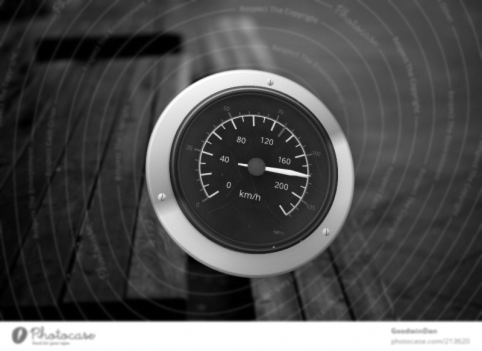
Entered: 180 km/h
